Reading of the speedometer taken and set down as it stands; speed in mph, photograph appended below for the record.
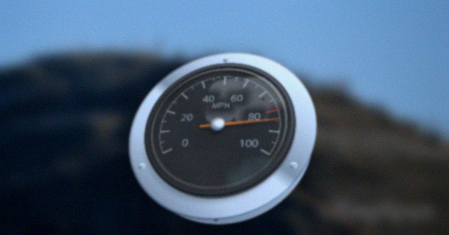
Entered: 85 mph
